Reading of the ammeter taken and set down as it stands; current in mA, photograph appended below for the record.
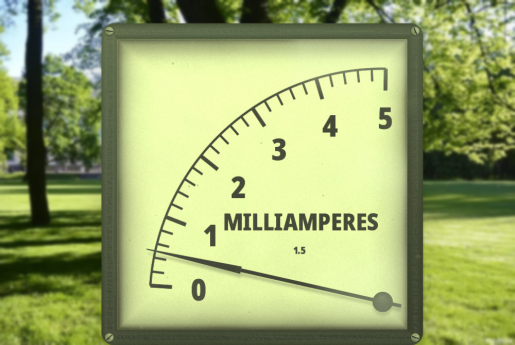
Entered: 0.5 mA
